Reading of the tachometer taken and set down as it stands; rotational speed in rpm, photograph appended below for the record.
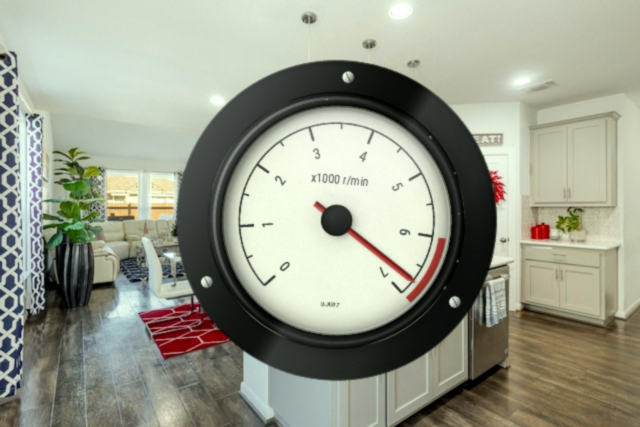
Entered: 6750 rpm
